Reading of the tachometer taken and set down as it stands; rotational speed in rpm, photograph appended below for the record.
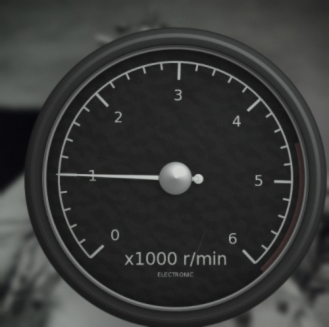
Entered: 1000 rpm
